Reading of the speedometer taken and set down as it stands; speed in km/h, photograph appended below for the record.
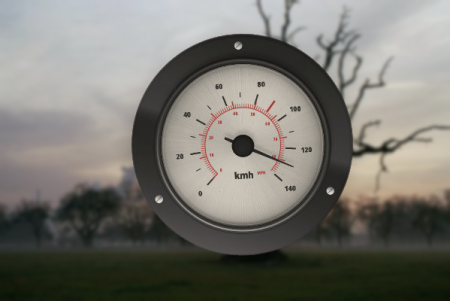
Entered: 130 km/h
